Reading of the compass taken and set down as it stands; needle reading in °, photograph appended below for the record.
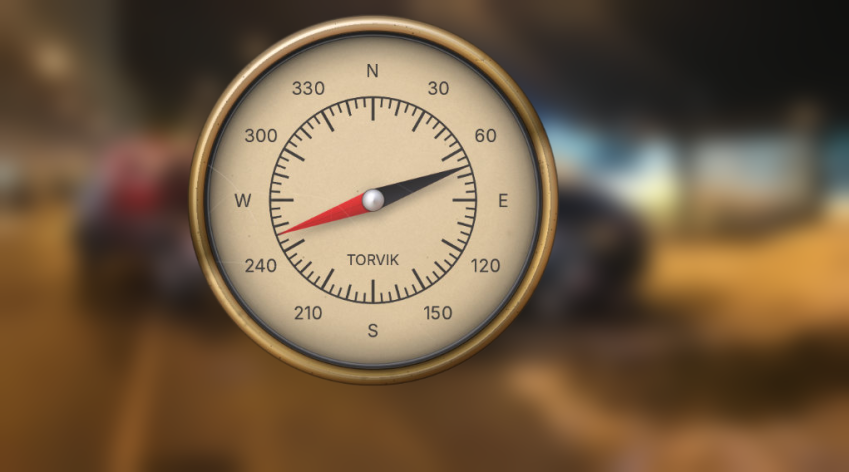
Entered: 250 °
